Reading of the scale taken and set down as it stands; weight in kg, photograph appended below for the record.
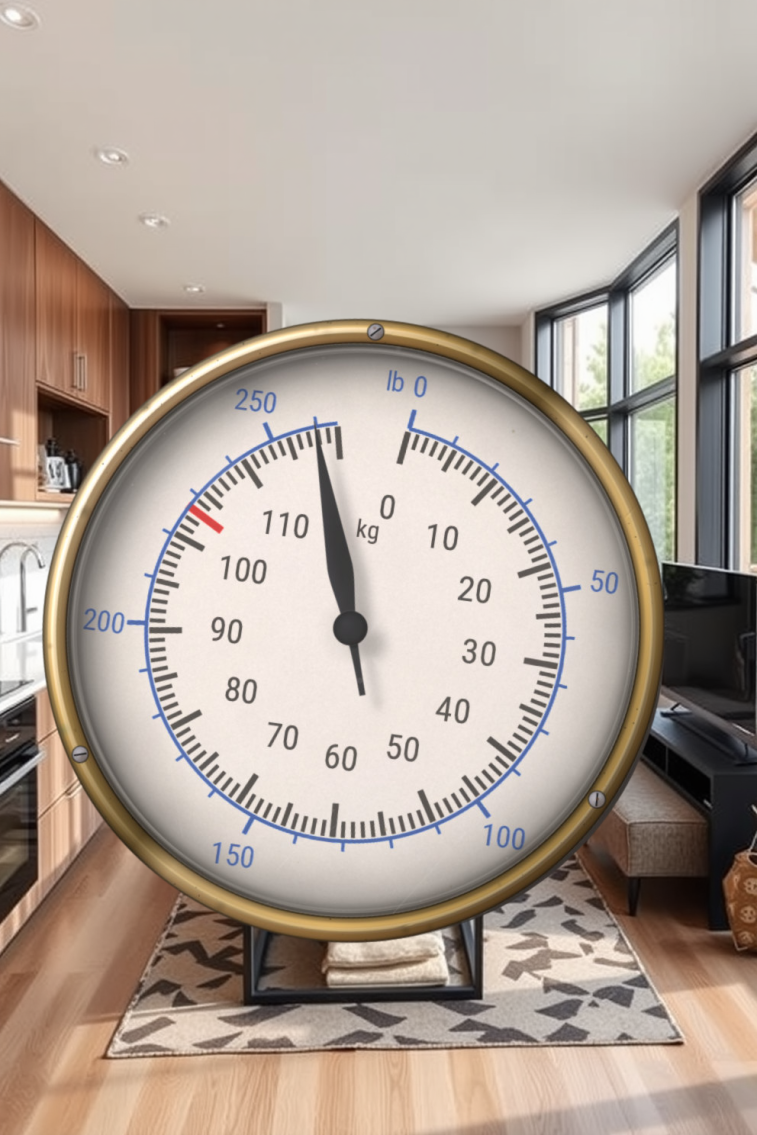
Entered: 118 kg
